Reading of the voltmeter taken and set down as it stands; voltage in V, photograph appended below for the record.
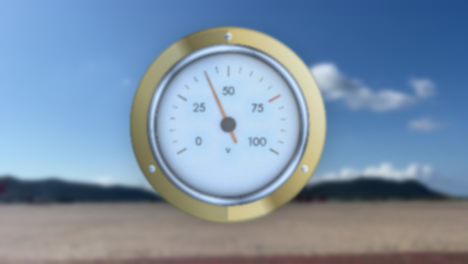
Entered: 40 V
